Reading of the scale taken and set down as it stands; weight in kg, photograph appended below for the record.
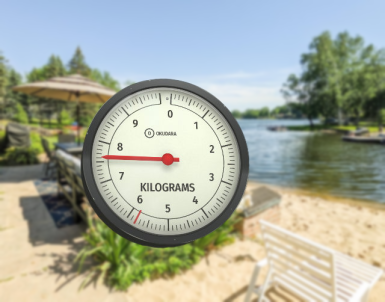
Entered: 7.6 kg
